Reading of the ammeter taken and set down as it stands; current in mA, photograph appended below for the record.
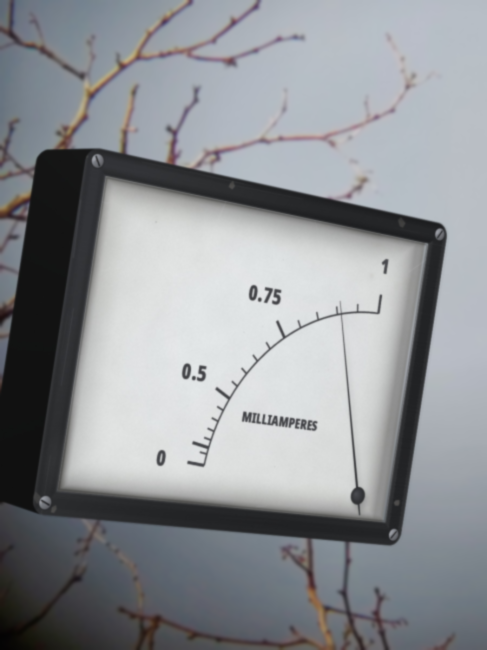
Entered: 0.9 mA
